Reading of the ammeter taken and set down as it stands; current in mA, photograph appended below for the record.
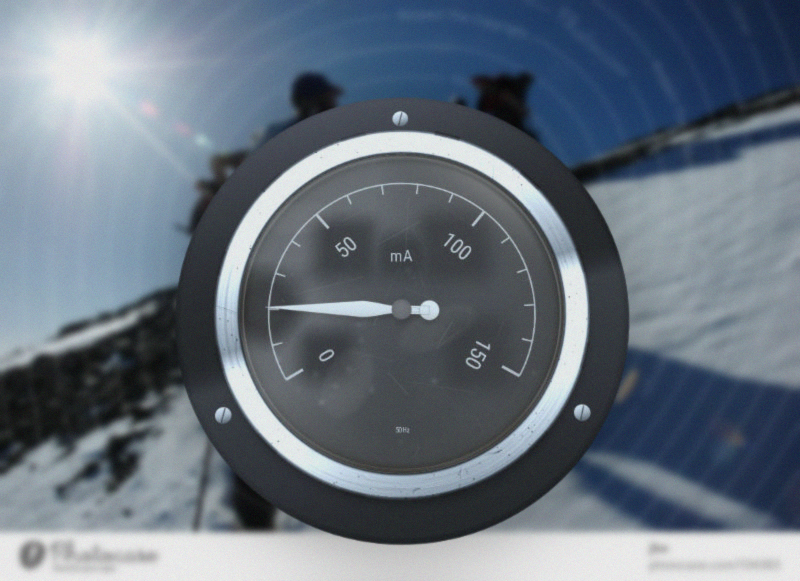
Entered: 20 mA
